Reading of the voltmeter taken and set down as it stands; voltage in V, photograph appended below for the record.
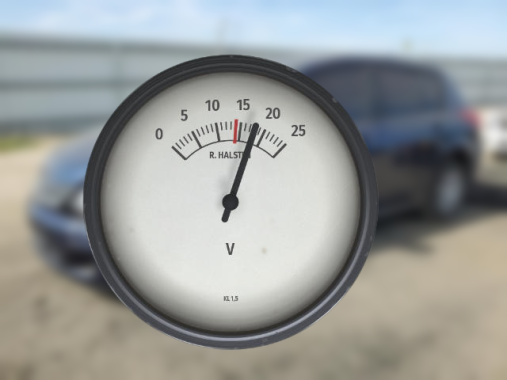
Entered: 18 V
